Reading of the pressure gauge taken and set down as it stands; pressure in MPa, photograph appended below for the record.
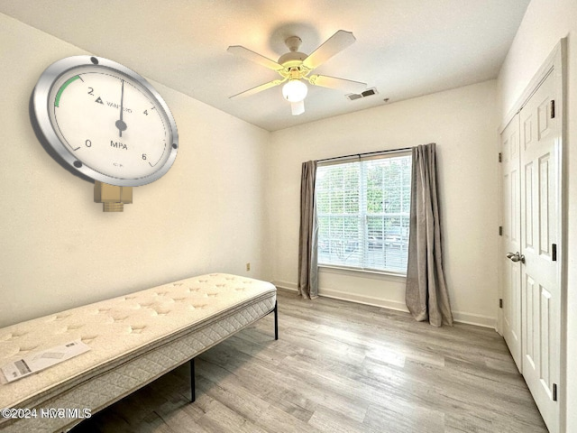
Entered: 3 MPa
